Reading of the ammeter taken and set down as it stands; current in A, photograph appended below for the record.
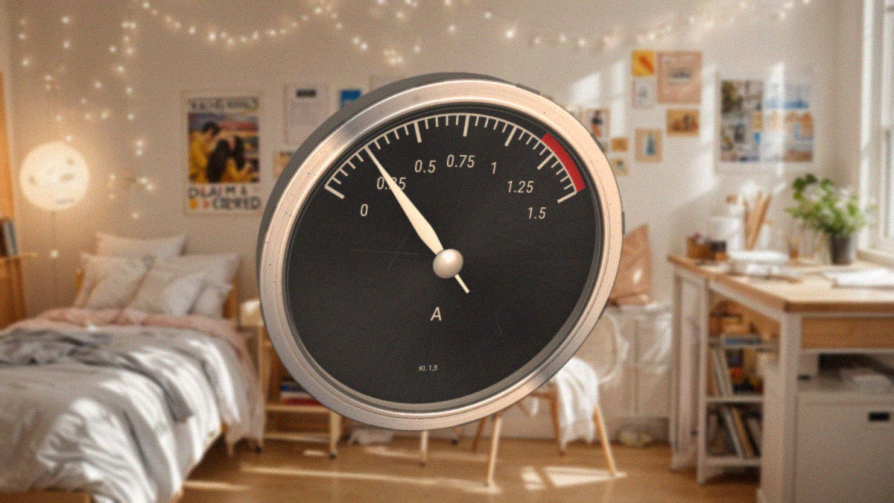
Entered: 0.25 A
